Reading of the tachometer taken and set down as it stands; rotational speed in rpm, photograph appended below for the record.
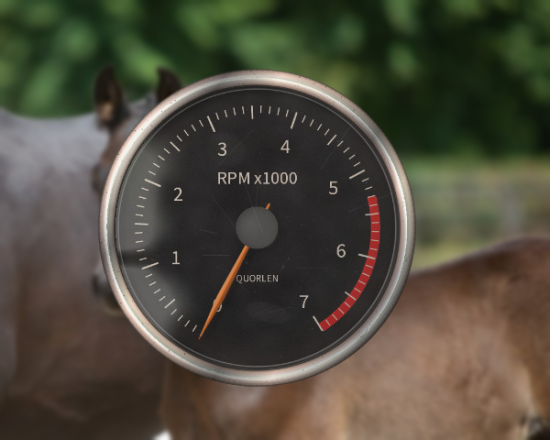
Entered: 0 rpm
